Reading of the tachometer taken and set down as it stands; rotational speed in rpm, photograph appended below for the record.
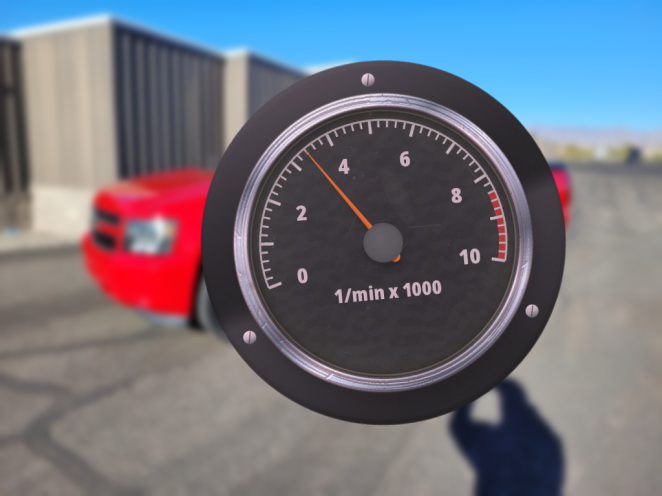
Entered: 3400 rpm
